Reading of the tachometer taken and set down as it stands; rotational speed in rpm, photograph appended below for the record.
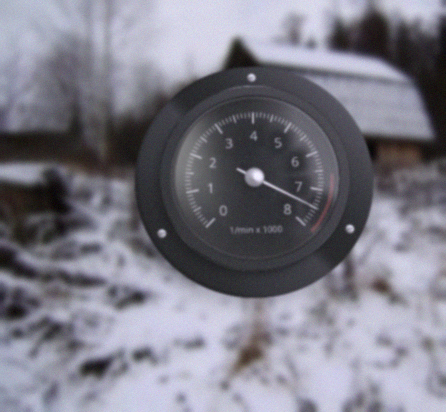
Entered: 7500 rpm
